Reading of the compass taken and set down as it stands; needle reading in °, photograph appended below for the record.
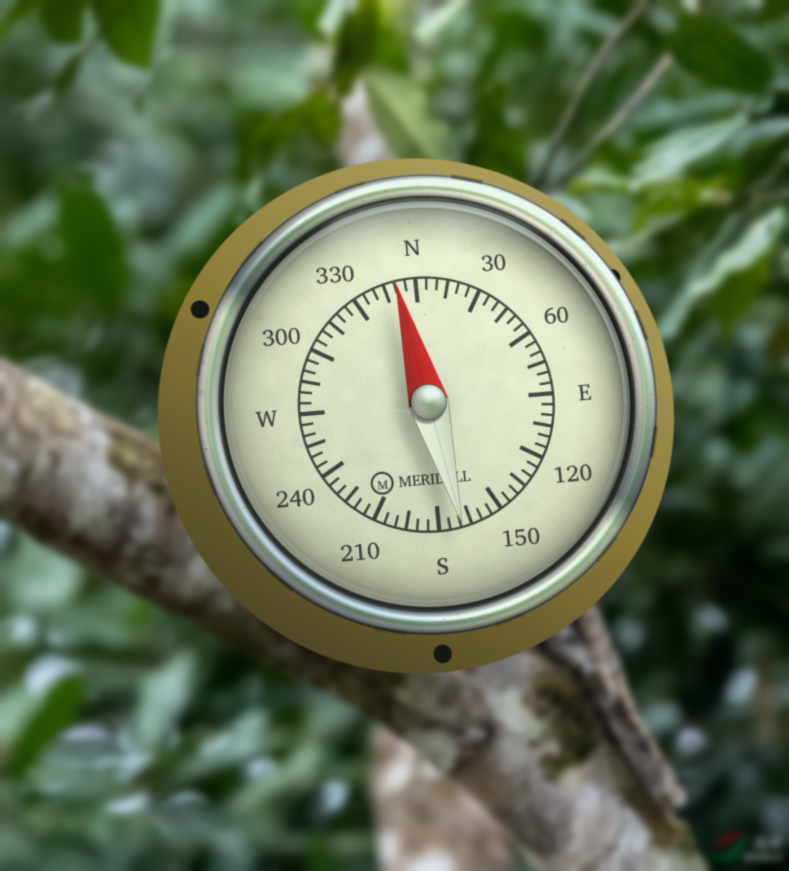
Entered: 350 °
